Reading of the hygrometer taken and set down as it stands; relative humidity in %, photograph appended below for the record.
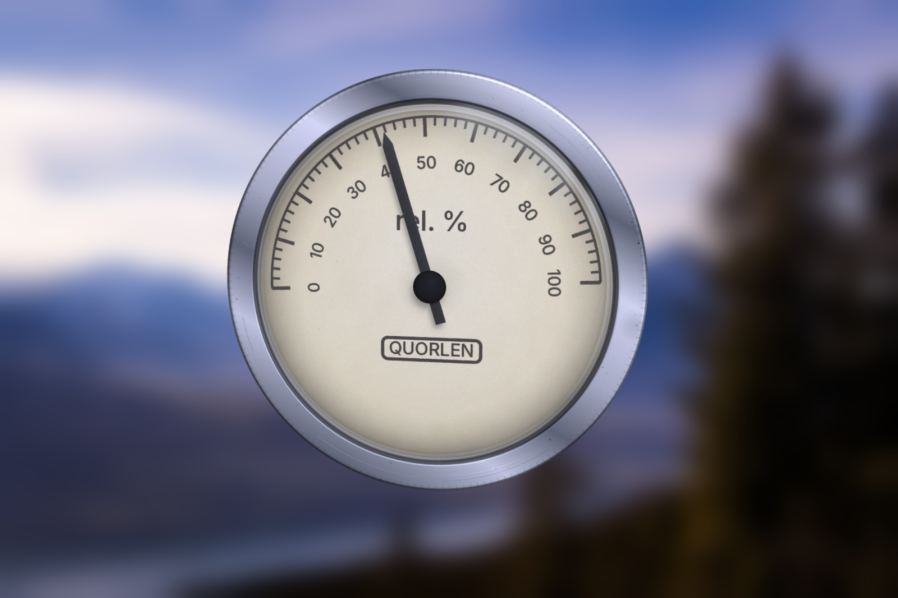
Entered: 42 %
